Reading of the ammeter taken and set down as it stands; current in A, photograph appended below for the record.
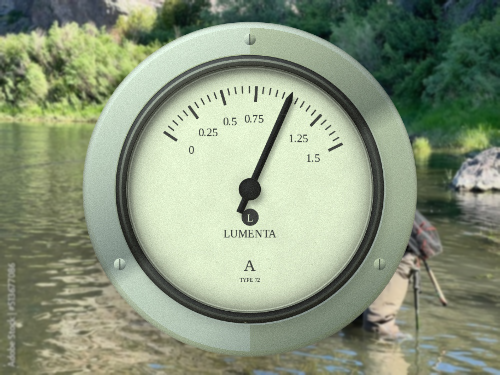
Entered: 1 A
